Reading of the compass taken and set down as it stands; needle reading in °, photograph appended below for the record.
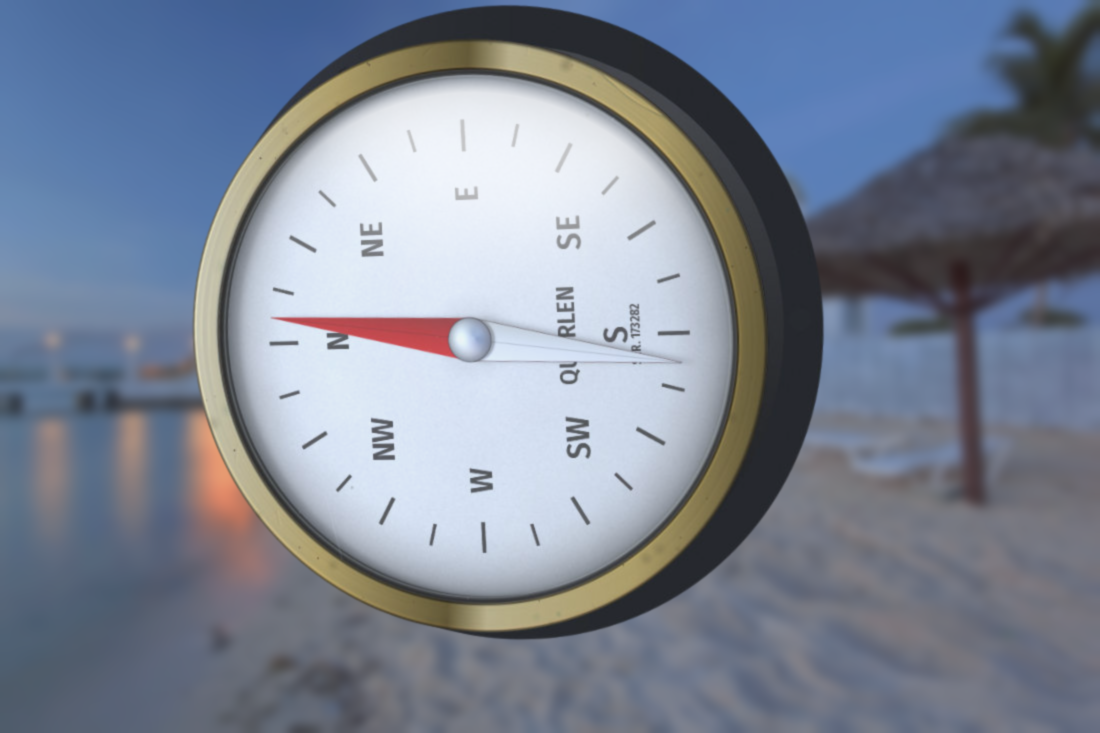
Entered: 7.5 °
